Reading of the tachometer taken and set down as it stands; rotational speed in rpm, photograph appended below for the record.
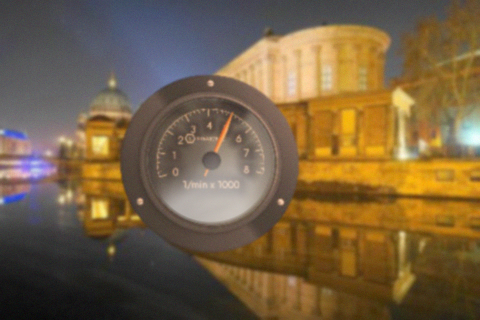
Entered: 5000 rpm
